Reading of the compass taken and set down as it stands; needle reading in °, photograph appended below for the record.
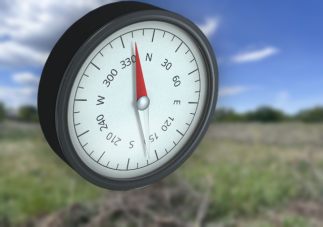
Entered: 340 °
